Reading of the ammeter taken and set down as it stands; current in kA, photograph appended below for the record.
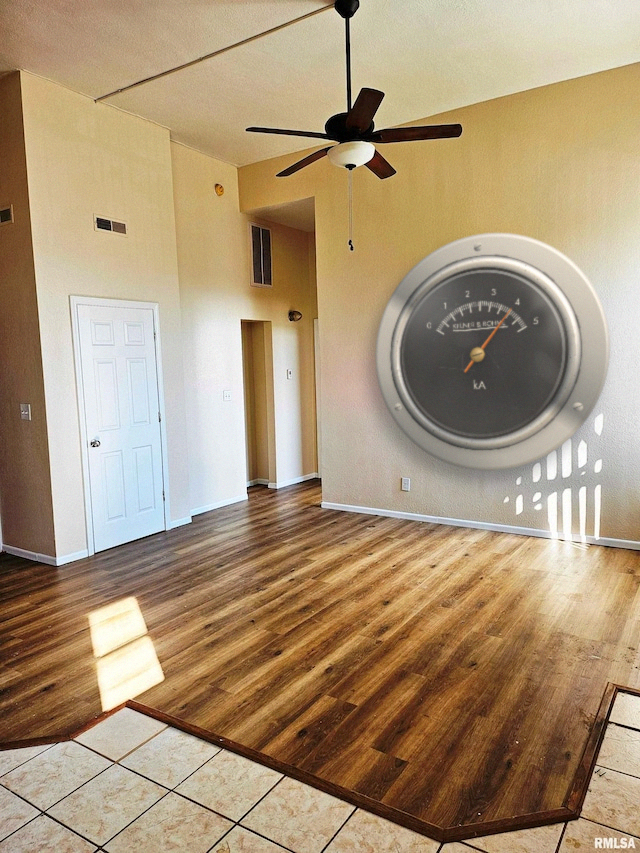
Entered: 4 kA
